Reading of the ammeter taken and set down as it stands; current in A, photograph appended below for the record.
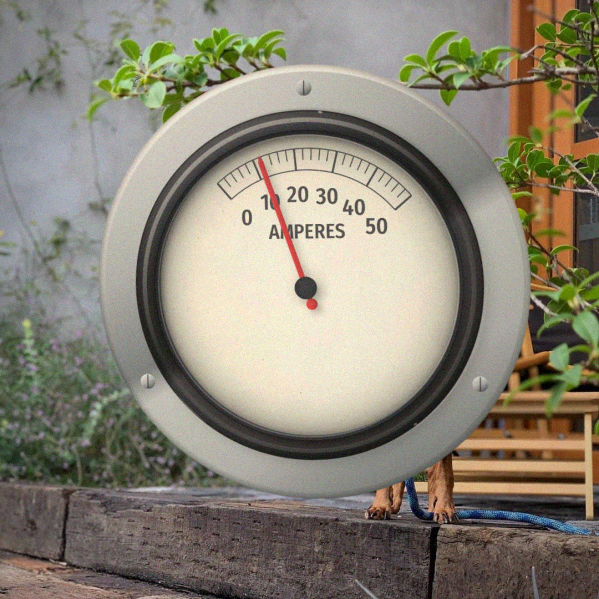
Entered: 12 A
